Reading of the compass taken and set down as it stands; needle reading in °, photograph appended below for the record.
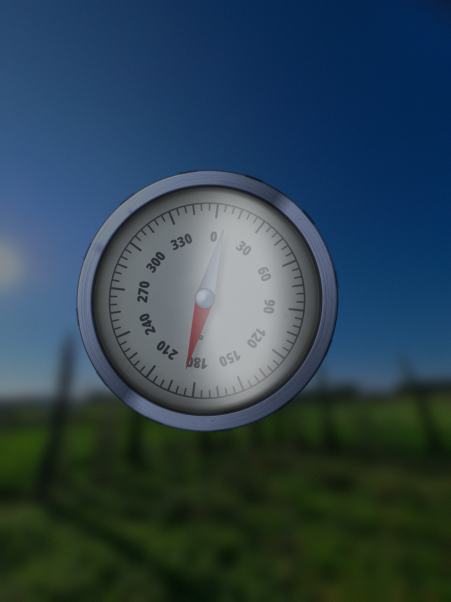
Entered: 187.5 °
